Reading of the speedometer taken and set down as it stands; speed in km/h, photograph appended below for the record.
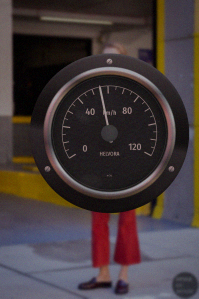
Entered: 55 km/h
